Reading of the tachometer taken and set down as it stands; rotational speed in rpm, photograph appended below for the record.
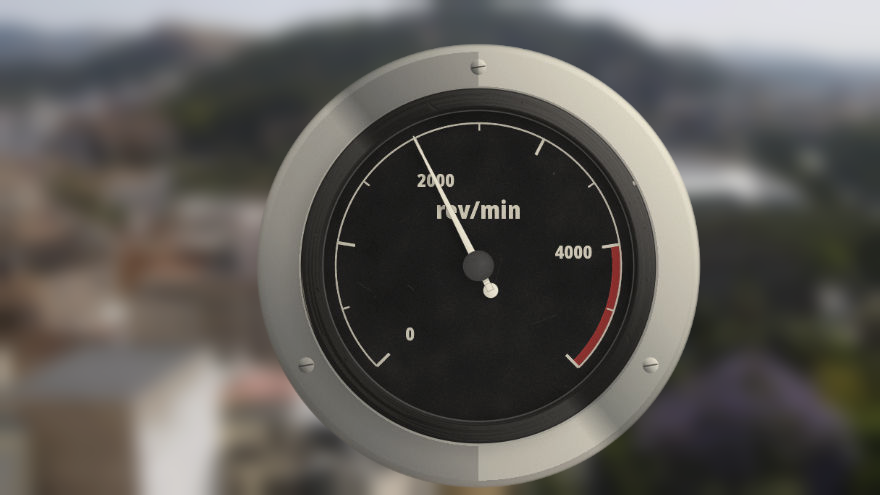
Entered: 2000 rpm
